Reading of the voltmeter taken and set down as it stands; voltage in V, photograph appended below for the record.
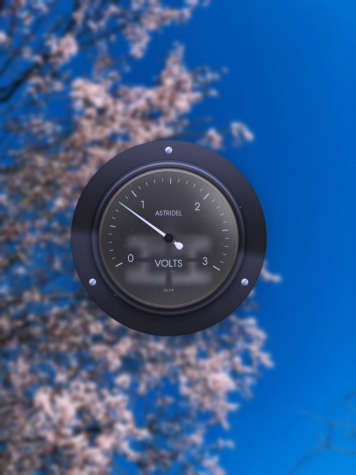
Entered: 0.8 V
